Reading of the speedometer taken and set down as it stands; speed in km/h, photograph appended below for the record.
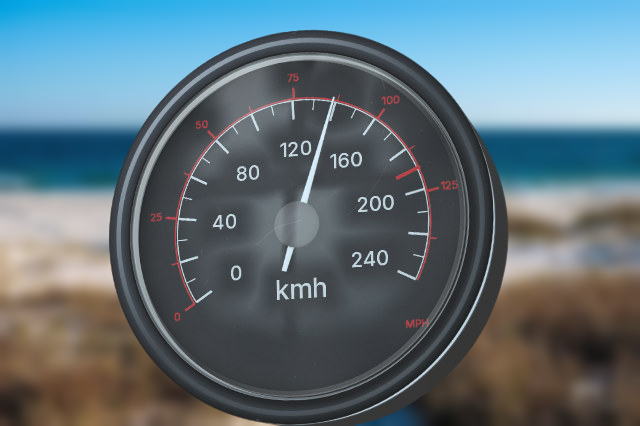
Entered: 140 km/h
